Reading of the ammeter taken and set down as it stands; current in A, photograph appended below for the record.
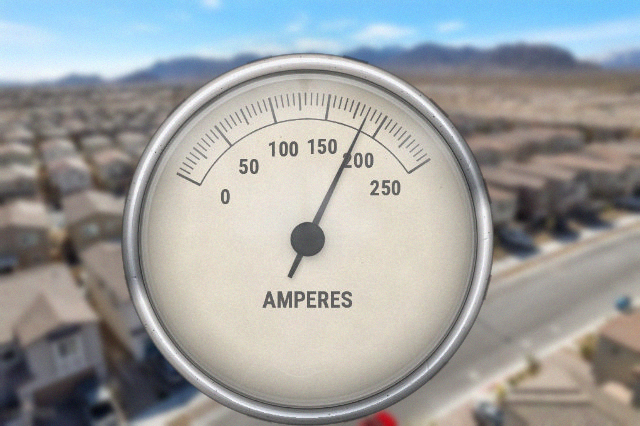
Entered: 185 A
